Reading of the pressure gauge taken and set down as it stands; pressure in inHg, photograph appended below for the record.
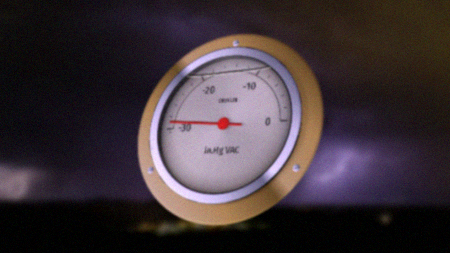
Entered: -29 inHg
